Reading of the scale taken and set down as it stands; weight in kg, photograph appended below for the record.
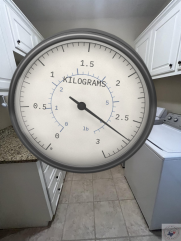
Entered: 2.7 kg
